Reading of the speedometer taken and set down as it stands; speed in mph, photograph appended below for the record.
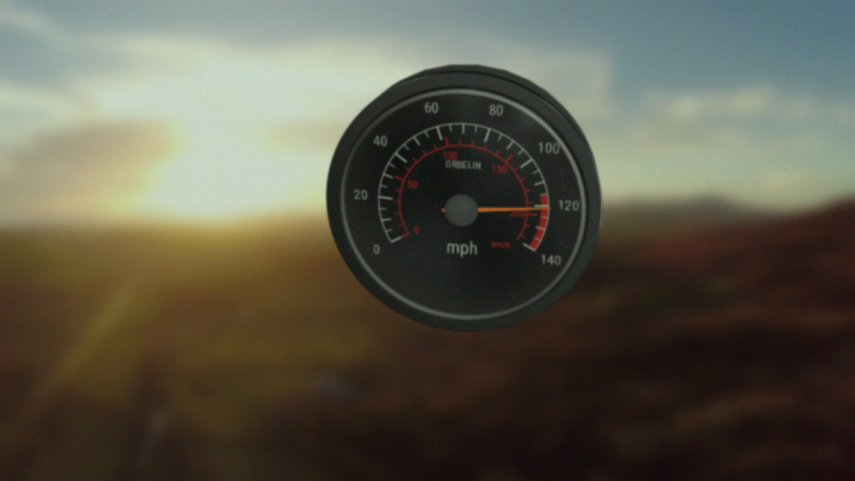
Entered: 120 mph
